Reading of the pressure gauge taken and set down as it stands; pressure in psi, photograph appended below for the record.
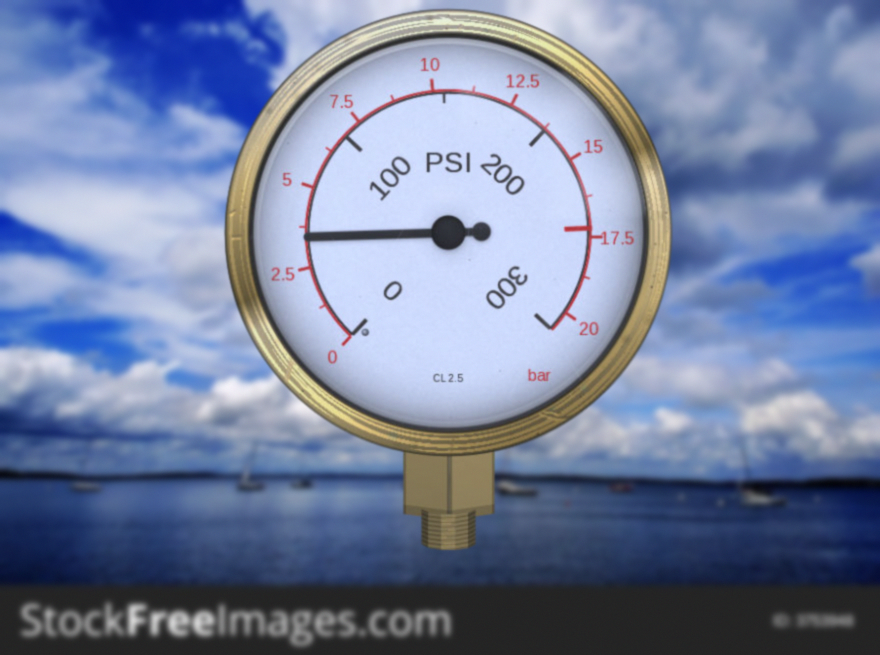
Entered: 50 psi
